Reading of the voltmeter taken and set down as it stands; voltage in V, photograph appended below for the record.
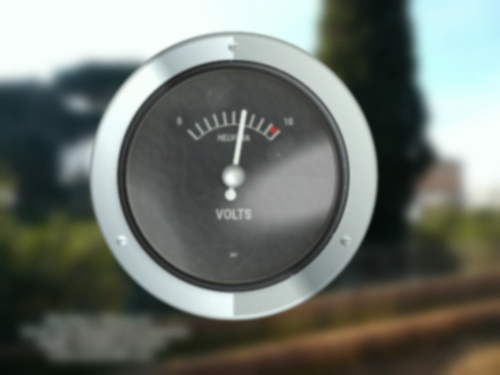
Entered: 6 V
